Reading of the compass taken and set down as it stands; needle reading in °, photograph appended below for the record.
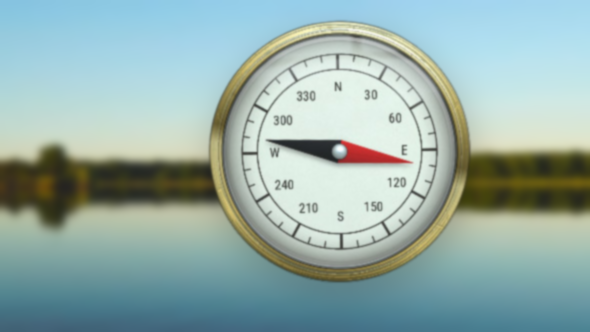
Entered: 100 °
